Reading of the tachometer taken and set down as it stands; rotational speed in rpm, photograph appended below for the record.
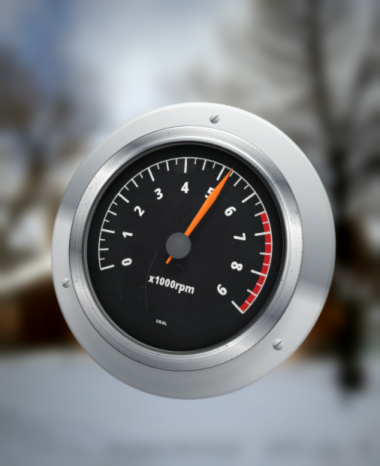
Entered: 5250 rpm
